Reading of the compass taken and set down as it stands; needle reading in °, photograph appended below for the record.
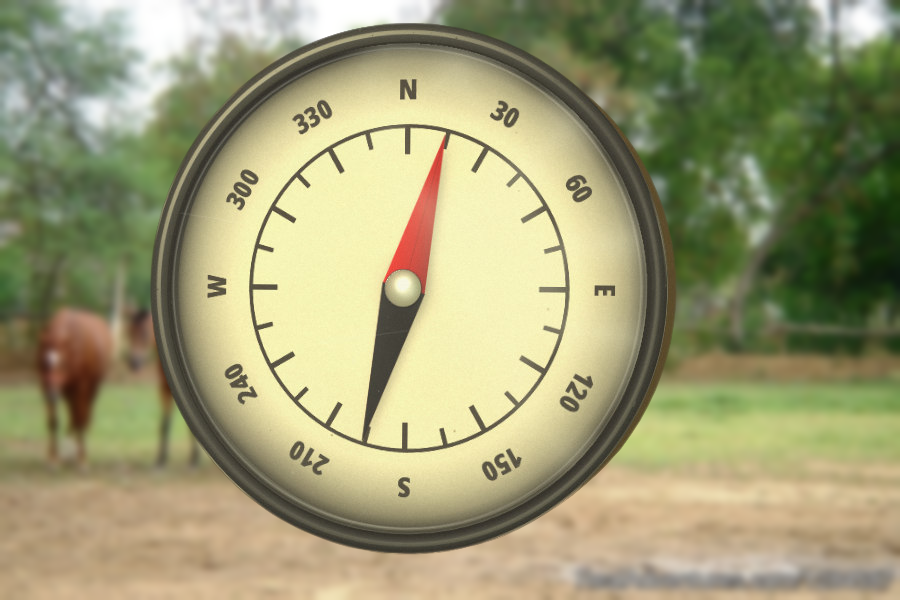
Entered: 15 °
